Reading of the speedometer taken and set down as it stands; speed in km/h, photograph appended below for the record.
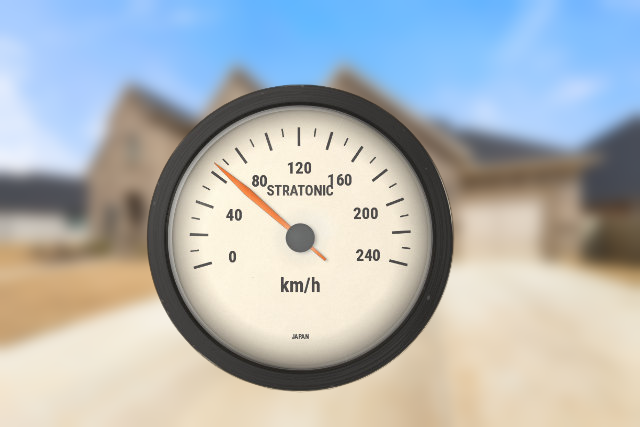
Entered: 65 km/h
